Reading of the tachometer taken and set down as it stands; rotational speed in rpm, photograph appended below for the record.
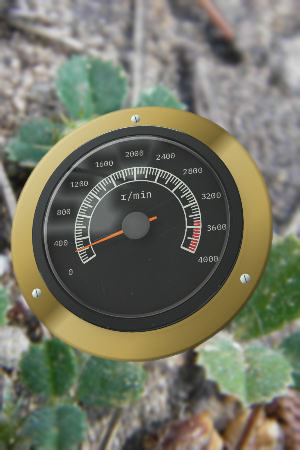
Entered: 200 rpm
